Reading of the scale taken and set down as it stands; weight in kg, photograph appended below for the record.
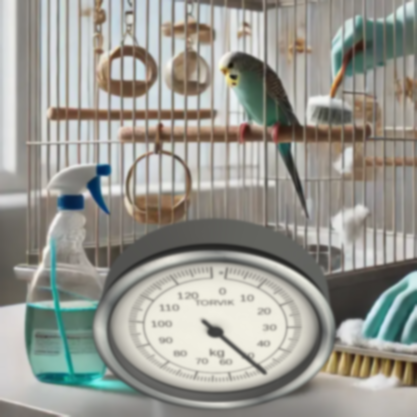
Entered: 50 kg
